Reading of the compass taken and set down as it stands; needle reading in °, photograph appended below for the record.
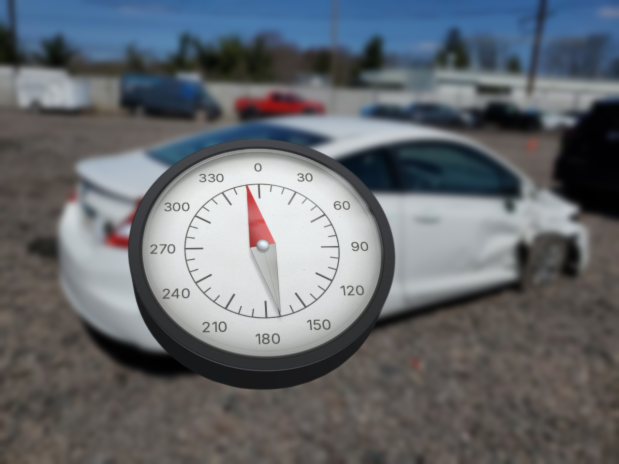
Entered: 350 °
